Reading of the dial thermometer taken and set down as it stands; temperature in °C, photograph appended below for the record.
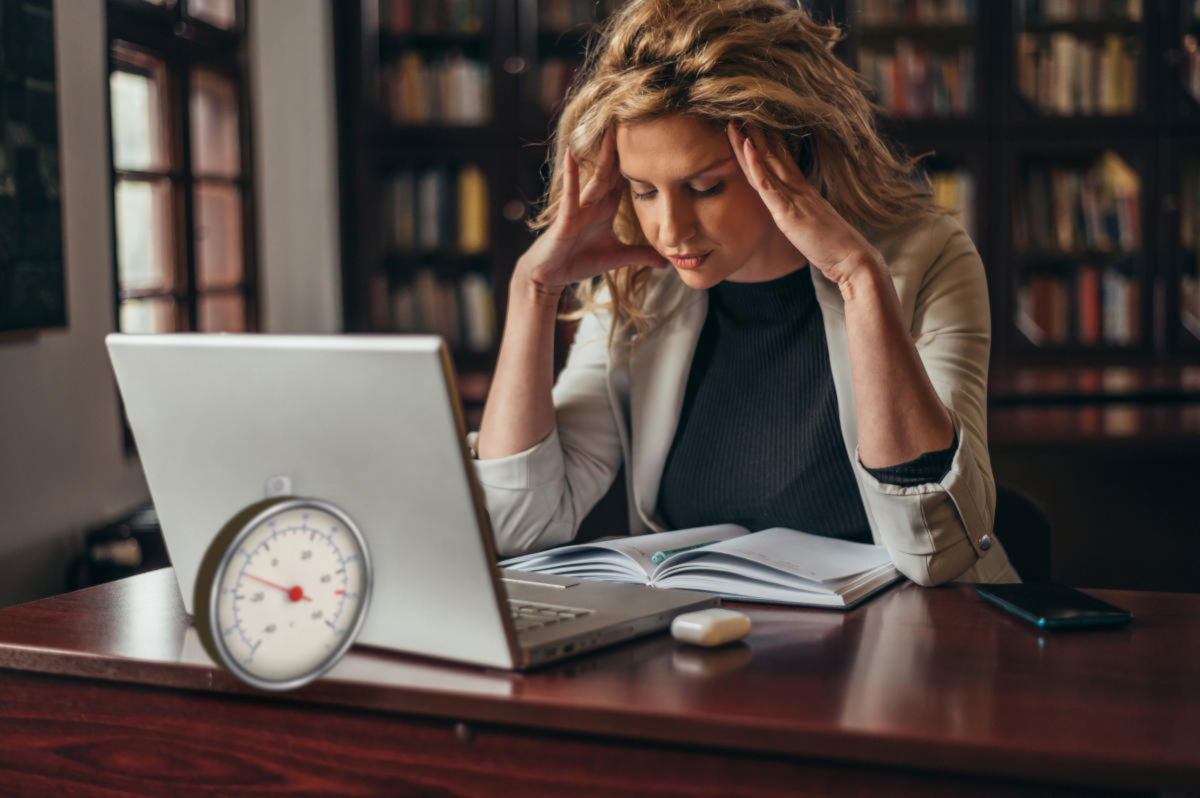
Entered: -12 °C
